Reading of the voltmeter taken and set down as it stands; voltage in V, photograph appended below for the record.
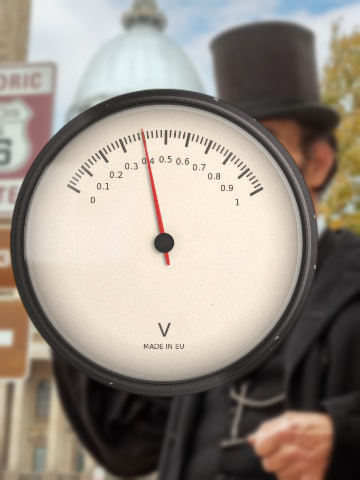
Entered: 0.4 V
